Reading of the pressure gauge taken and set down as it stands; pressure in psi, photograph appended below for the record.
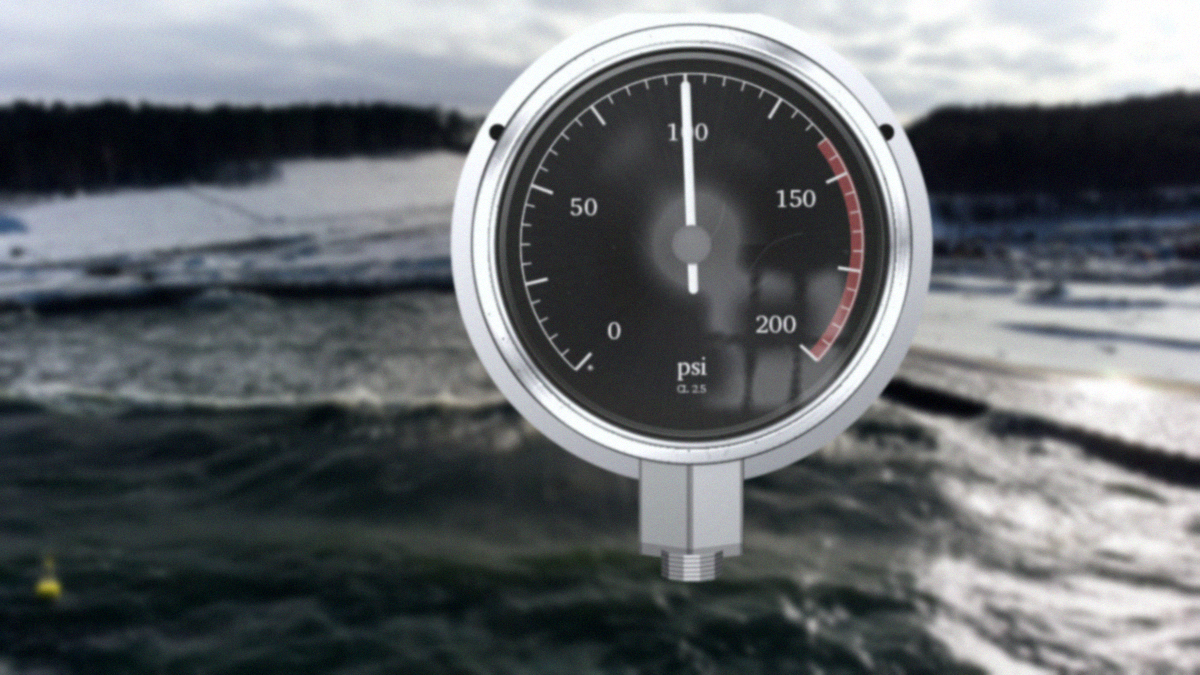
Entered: 100 psi
